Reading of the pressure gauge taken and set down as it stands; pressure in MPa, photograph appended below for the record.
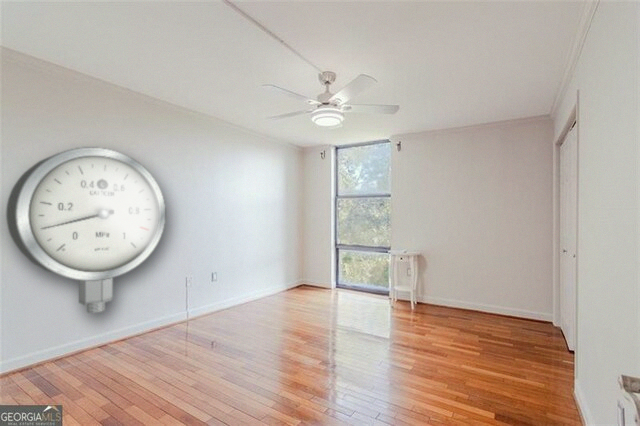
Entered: 0.1 MPa
